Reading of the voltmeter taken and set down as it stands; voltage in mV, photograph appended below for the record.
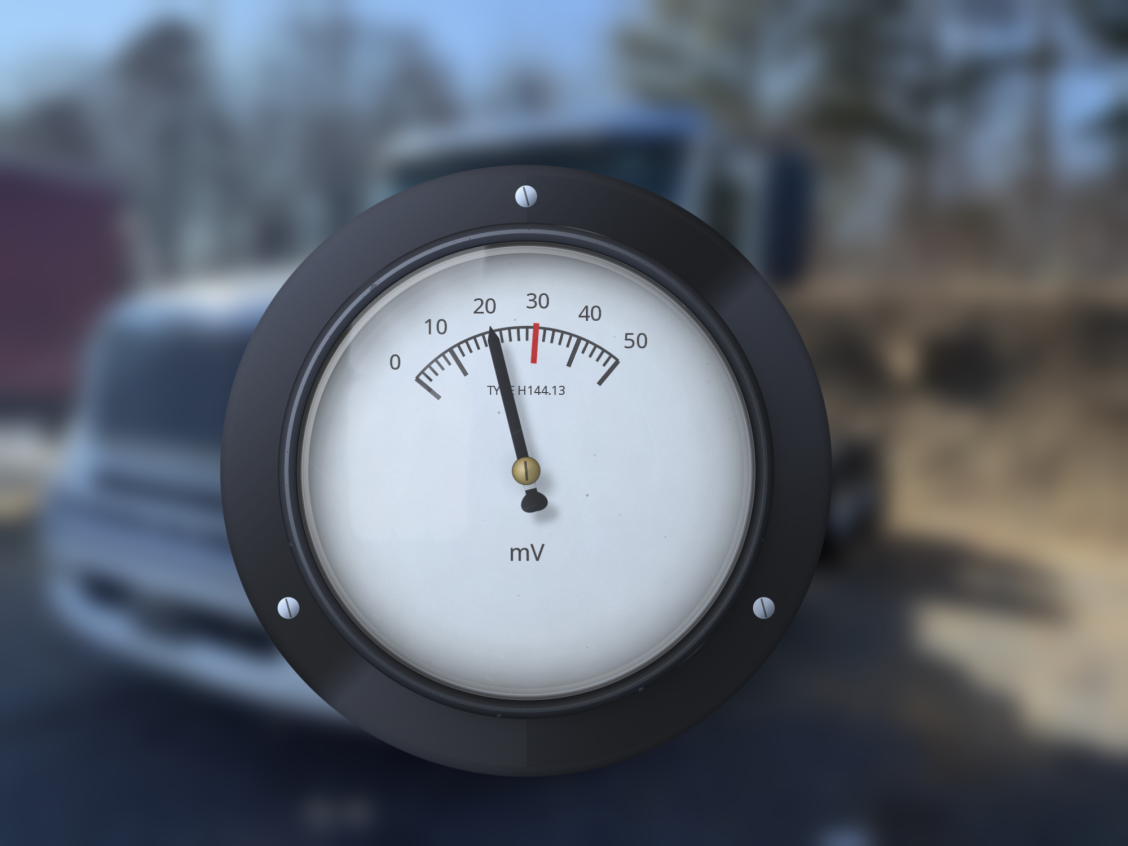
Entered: 20 mV
